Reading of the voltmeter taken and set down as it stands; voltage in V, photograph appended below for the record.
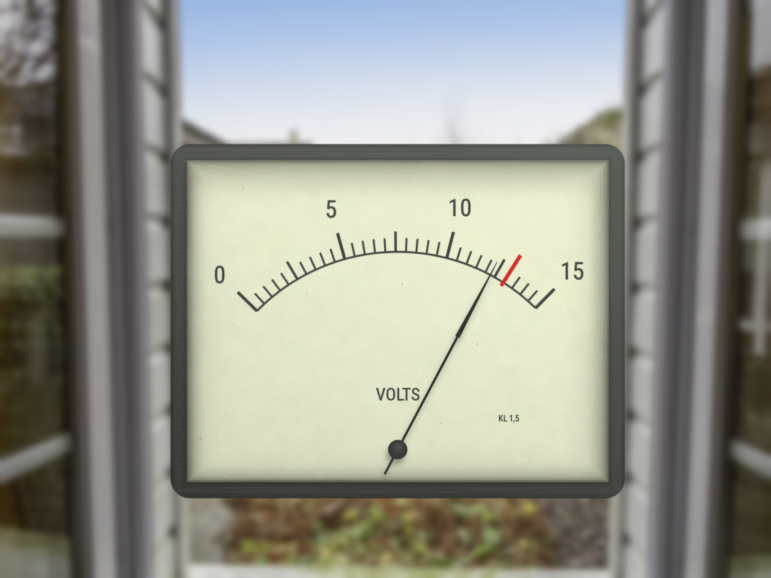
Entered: 12.25 V
